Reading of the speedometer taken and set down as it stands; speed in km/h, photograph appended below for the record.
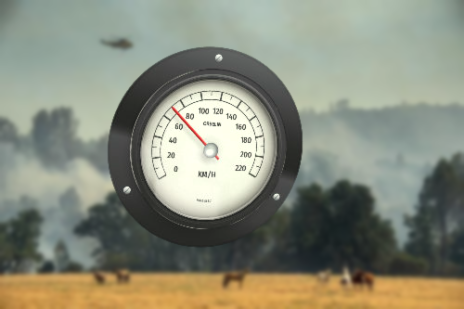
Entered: 70 km/h
